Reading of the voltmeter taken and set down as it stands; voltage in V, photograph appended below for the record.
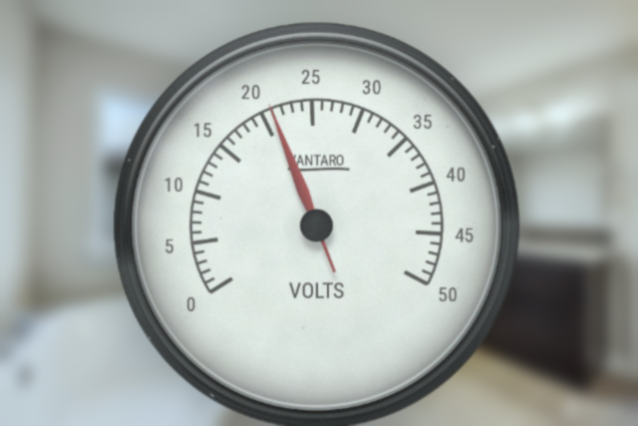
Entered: 21 V
